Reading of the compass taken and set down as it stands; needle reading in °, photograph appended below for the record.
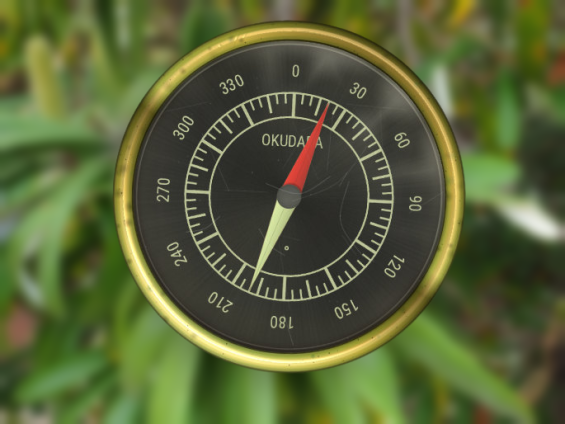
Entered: 20 °
